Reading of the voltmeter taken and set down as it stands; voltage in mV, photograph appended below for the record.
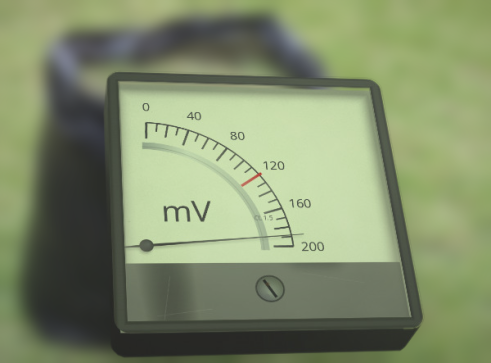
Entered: 190 mV
